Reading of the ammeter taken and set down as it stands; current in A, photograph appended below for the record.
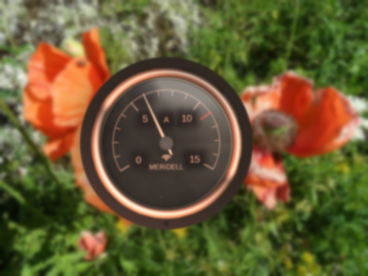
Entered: 6 A
